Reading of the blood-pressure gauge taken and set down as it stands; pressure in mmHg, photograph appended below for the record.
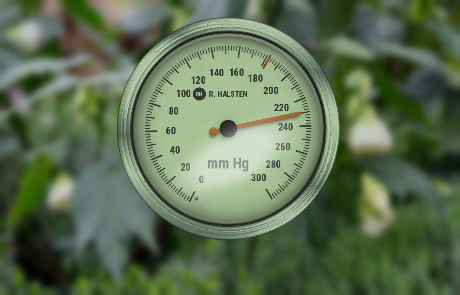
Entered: 230 mmHg
